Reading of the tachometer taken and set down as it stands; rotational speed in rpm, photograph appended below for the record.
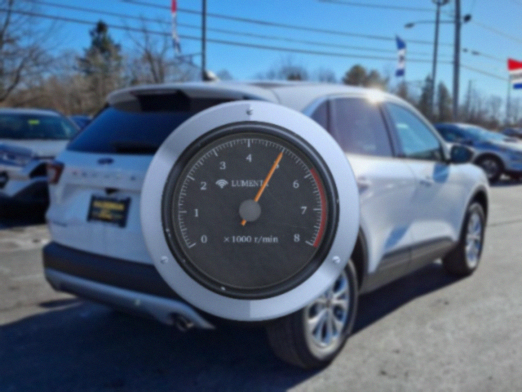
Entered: 5000 rpm
